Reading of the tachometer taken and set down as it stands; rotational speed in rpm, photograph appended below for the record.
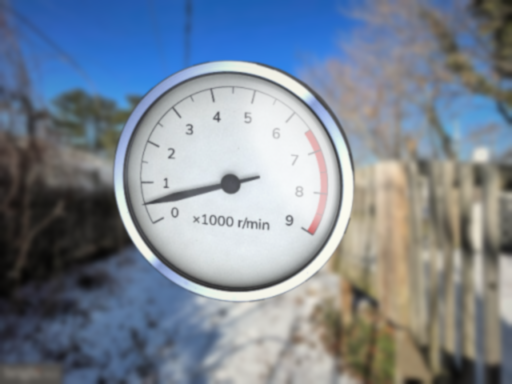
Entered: 500 rpm
